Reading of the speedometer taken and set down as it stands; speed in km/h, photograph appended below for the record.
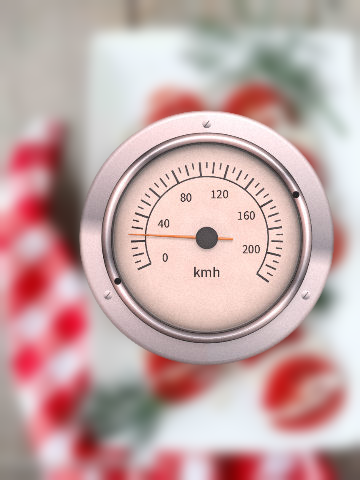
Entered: 25 km/h
